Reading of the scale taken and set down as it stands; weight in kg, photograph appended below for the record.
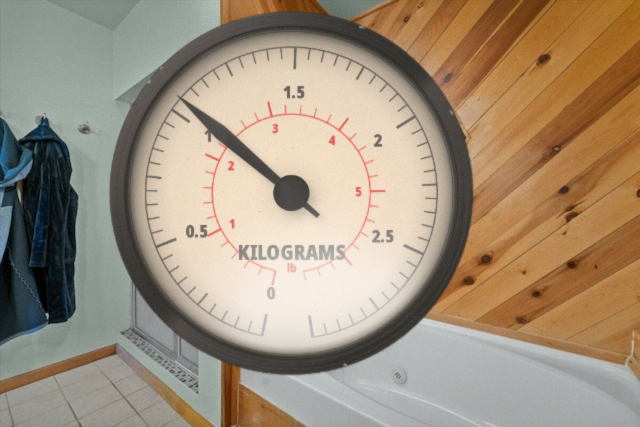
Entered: 1.05 kg
